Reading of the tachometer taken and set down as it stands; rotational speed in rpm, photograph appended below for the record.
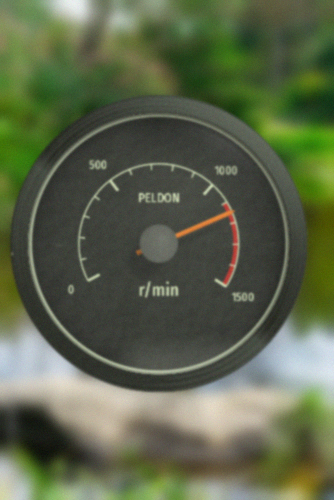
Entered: 1150 rpm
